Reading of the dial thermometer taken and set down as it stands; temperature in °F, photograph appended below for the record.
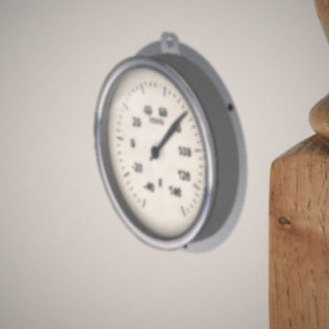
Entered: 80 °F
